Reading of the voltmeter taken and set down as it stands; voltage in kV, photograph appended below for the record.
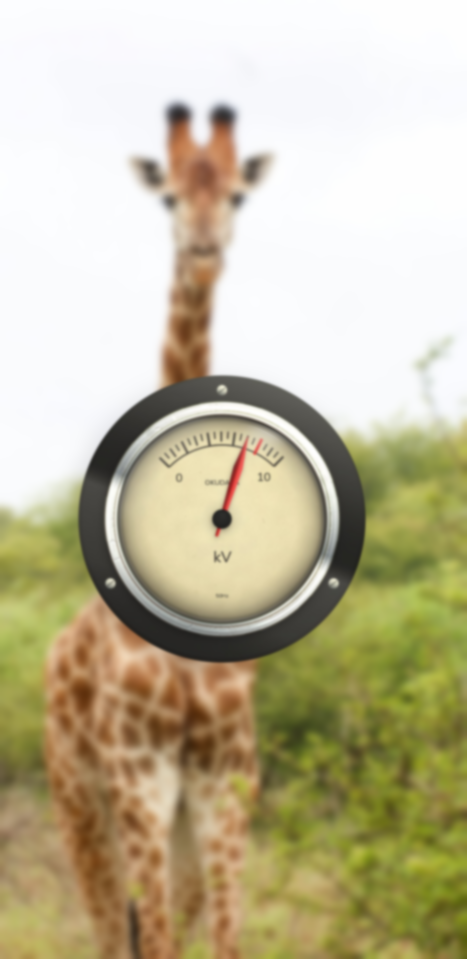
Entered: 7 kV
